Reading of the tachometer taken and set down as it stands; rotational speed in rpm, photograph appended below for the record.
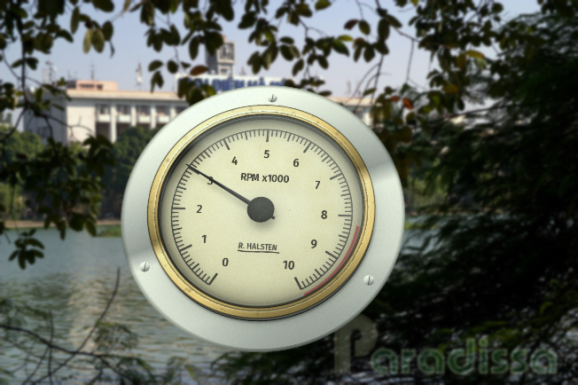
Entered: 3000 rpm
